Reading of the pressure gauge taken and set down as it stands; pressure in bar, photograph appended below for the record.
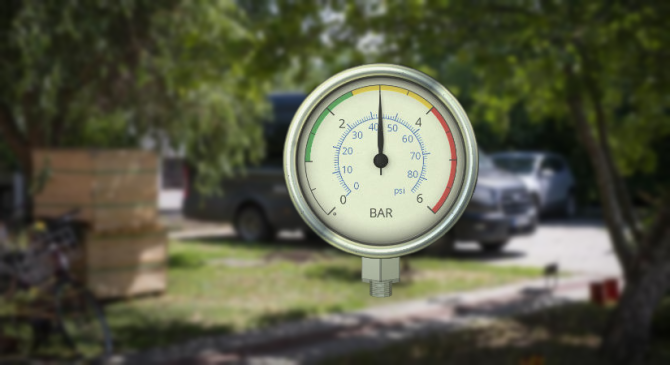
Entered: 3 bar
